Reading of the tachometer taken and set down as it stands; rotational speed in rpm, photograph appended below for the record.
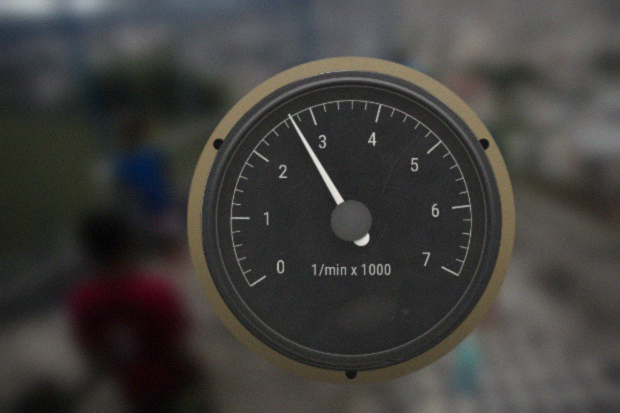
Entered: 2700 rpm
